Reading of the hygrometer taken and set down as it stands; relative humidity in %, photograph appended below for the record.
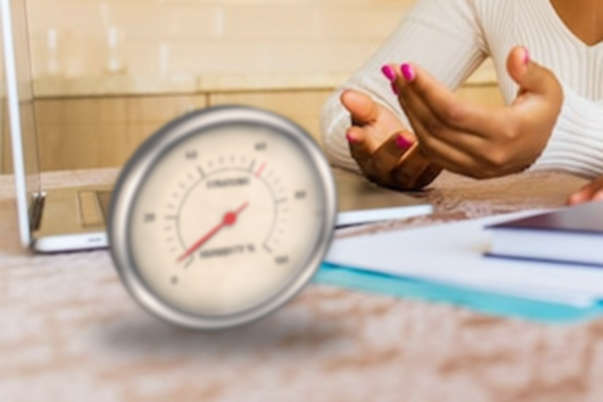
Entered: 4 %
